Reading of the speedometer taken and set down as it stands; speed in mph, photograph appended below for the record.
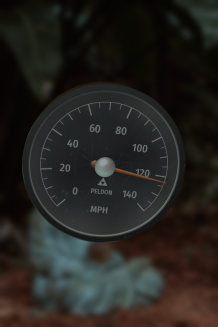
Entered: 122.5 mph
